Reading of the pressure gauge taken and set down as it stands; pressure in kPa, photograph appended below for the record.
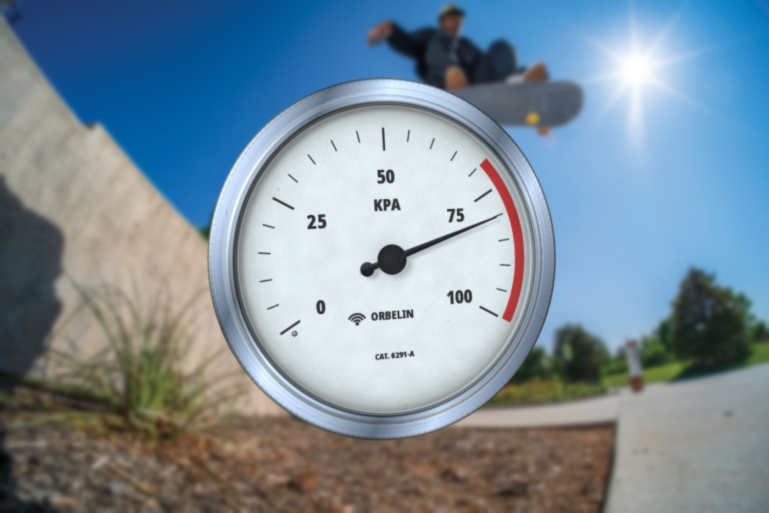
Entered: 80 kPa
